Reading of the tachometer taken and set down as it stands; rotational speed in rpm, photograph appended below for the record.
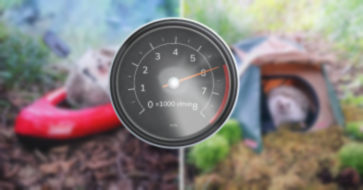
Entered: 6000 rpm
